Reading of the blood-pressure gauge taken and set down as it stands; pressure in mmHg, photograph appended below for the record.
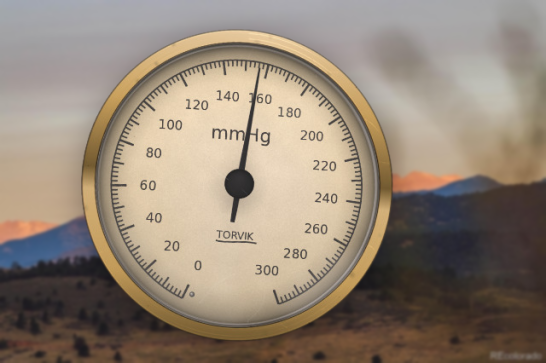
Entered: 156 mmHg
